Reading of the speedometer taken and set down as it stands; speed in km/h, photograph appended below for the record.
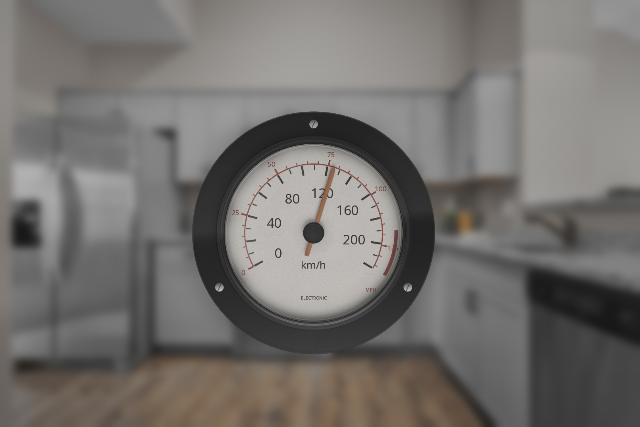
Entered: 125 km/h
